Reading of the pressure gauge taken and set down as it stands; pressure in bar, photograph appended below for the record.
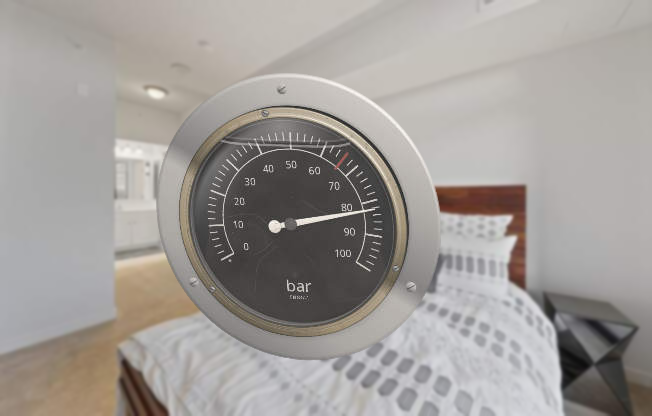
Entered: 82 bar
